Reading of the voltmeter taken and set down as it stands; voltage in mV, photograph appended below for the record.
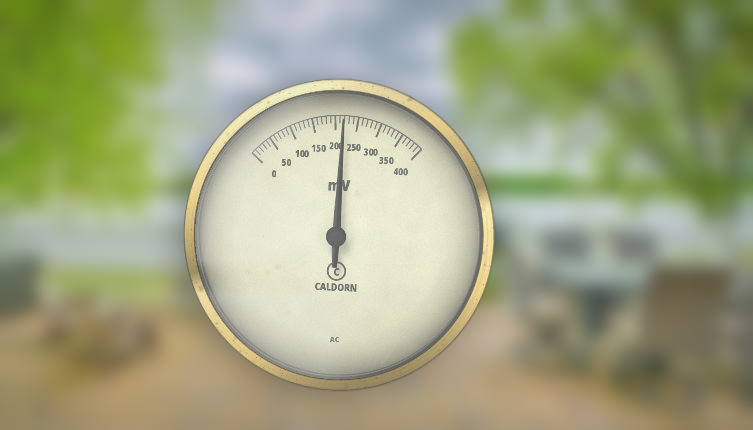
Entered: 220 mV
